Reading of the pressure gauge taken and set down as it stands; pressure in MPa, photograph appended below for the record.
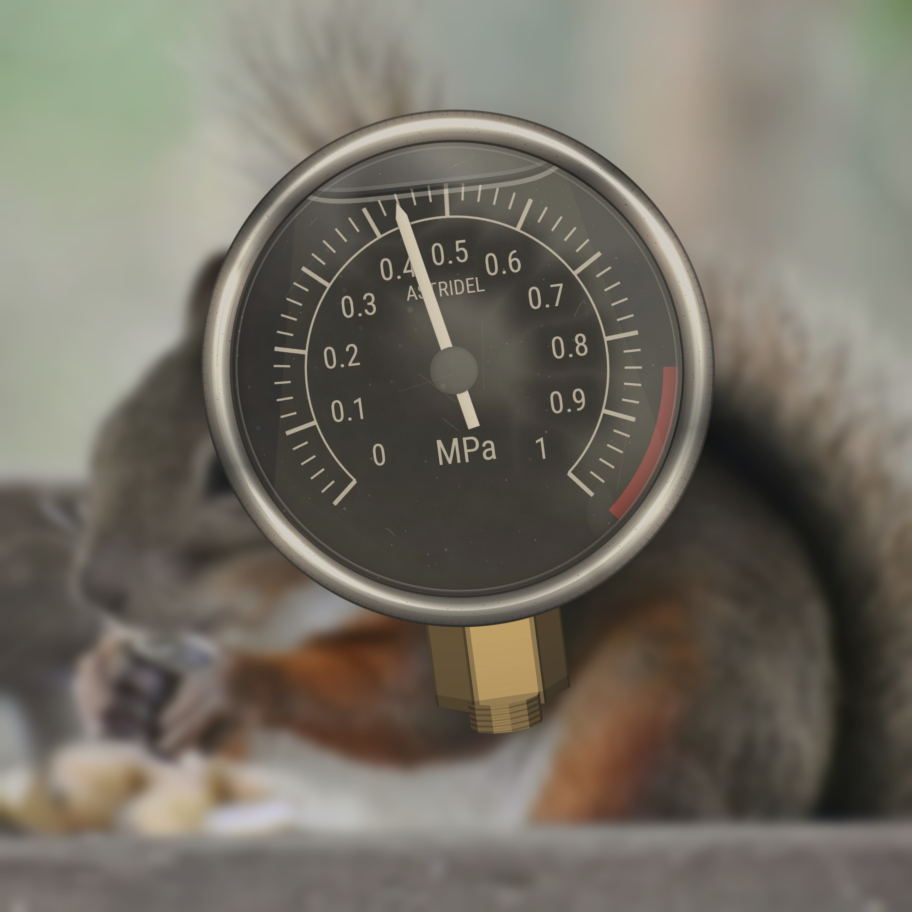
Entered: 0.44 MPa
